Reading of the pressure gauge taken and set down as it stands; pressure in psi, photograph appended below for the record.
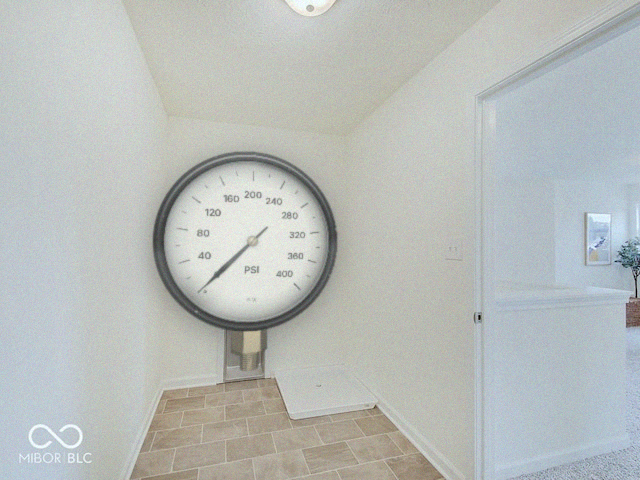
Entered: 0 psi
